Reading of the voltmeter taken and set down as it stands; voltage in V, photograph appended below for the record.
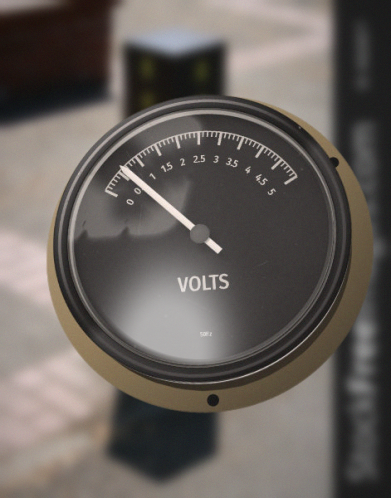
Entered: 0.6 V
